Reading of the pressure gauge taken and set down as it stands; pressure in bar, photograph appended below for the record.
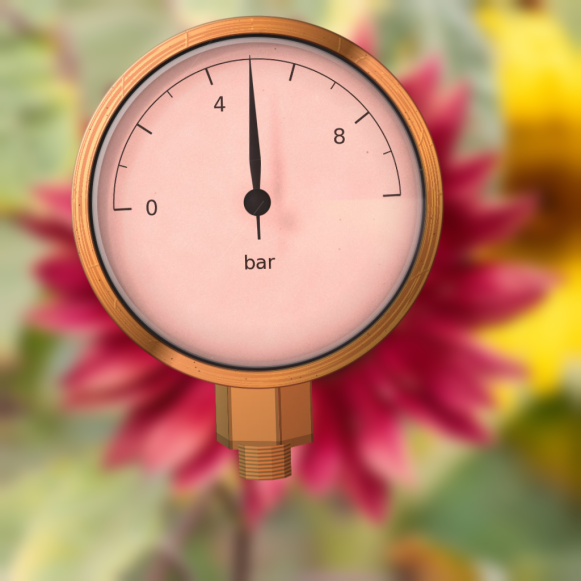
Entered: 5 bar
